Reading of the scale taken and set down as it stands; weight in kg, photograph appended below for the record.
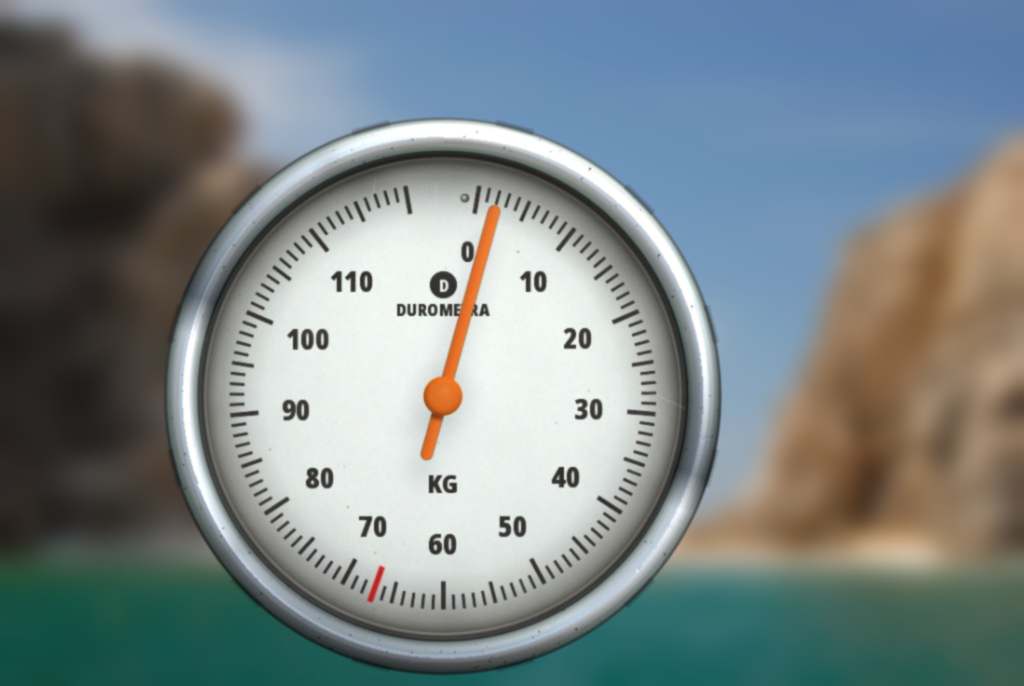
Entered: 2 kg
